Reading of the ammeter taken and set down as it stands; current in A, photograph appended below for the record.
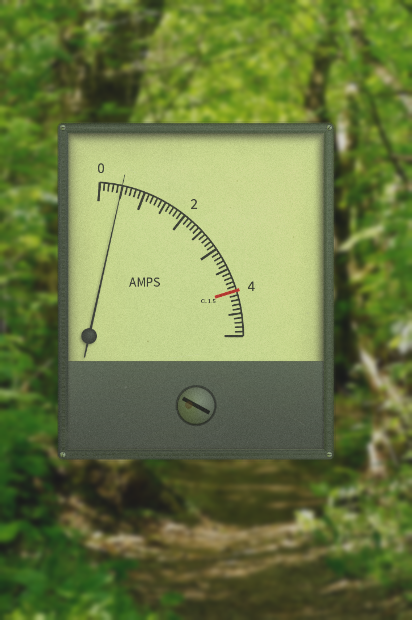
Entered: 0.5 A
